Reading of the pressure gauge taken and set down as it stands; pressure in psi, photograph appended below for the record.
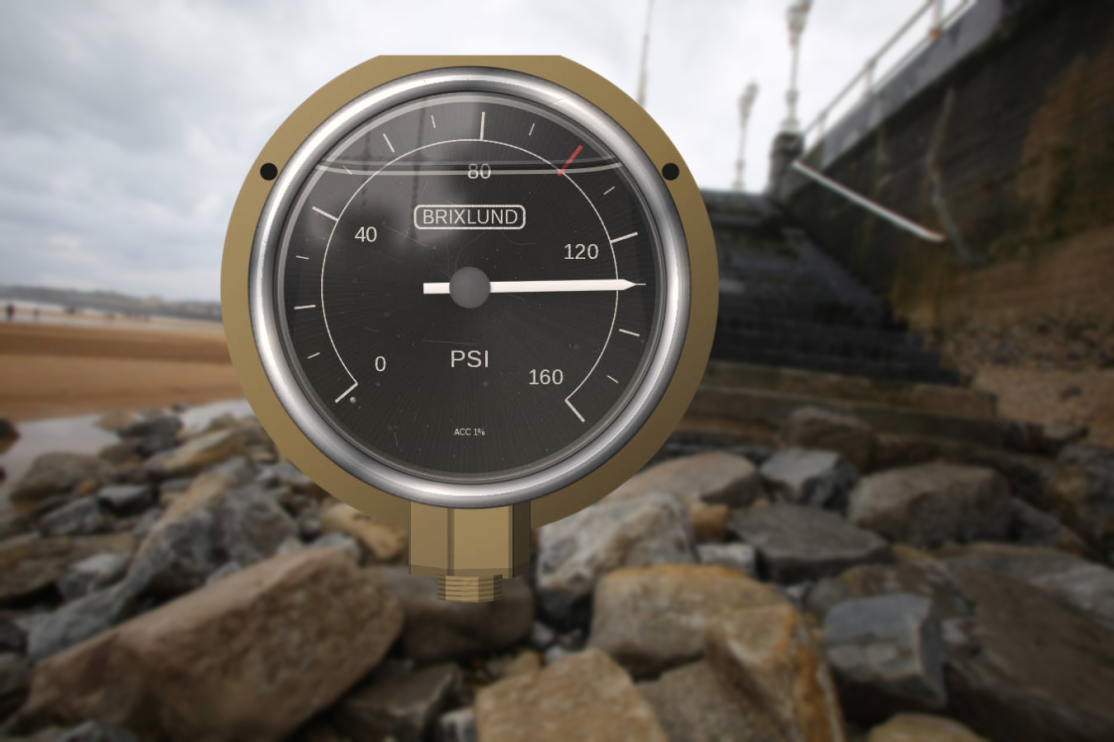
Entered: 130 psi
